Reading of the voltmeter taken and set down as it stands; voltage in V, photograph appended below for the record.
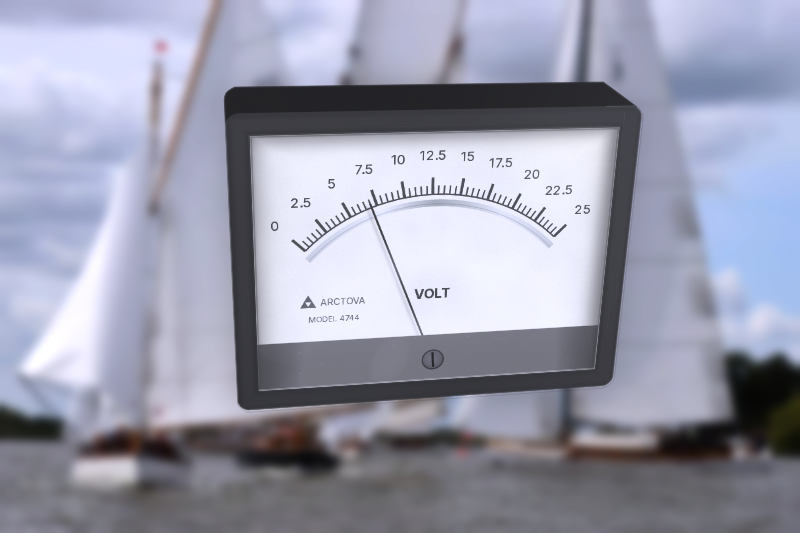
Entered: 7 V
